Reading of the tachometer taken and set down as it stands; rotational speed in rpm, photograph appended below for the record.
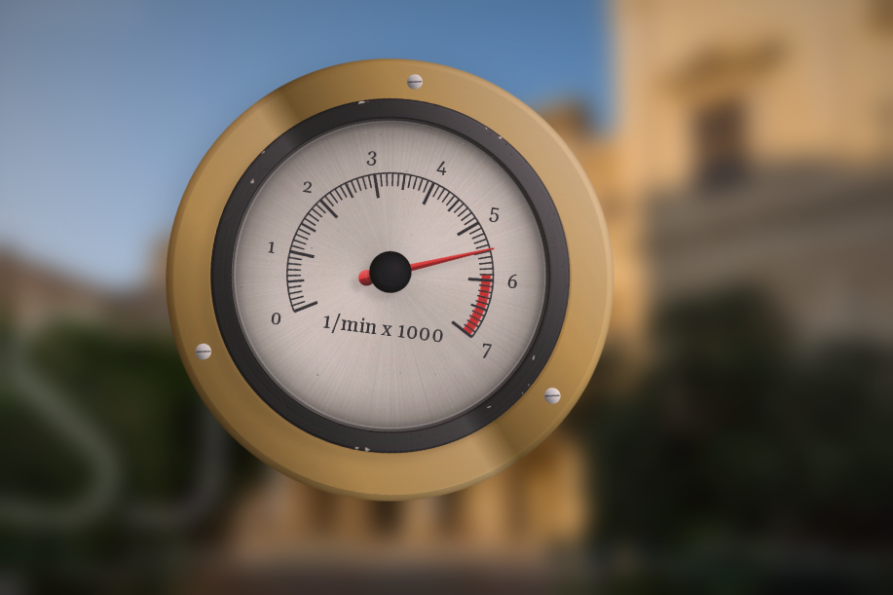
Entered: 5500 rpm
